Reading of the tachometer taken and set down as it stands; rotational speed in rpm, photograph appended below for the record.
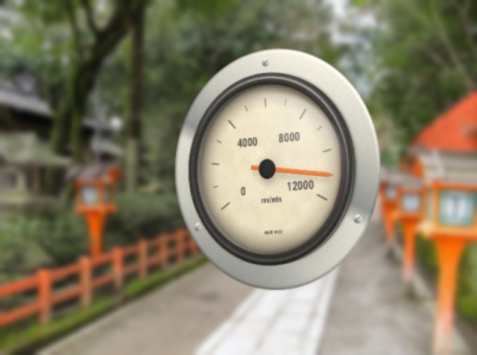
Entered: 11000 rpm
